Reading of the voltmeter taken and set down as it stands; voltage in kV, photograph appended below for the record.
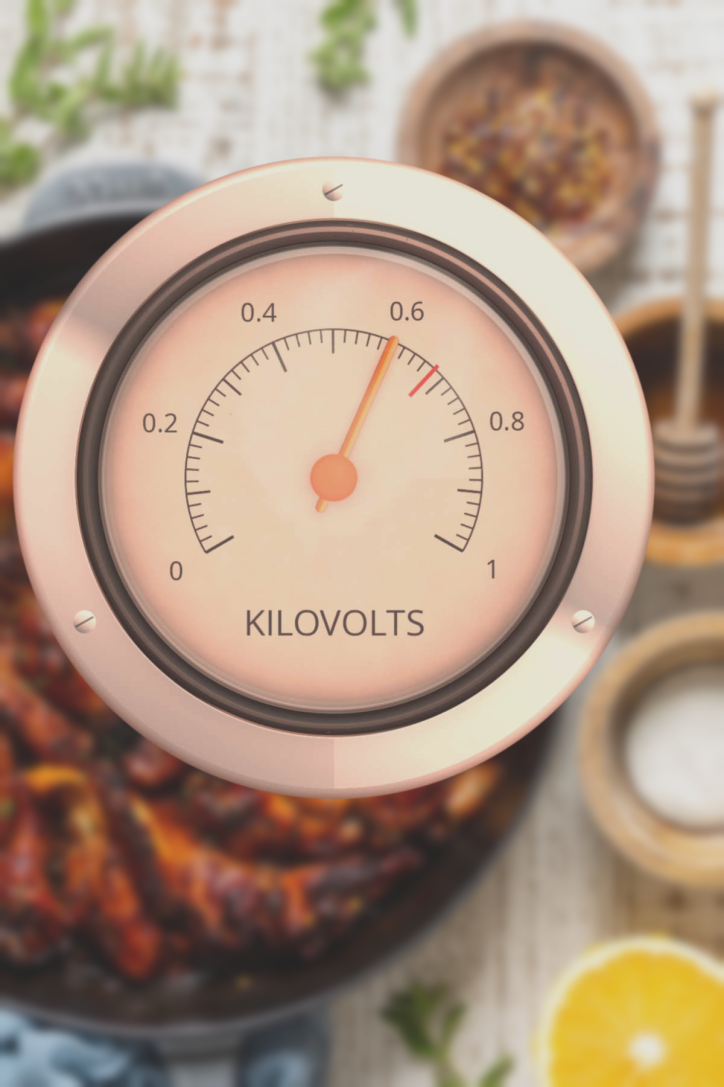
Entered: 0.6 kV
